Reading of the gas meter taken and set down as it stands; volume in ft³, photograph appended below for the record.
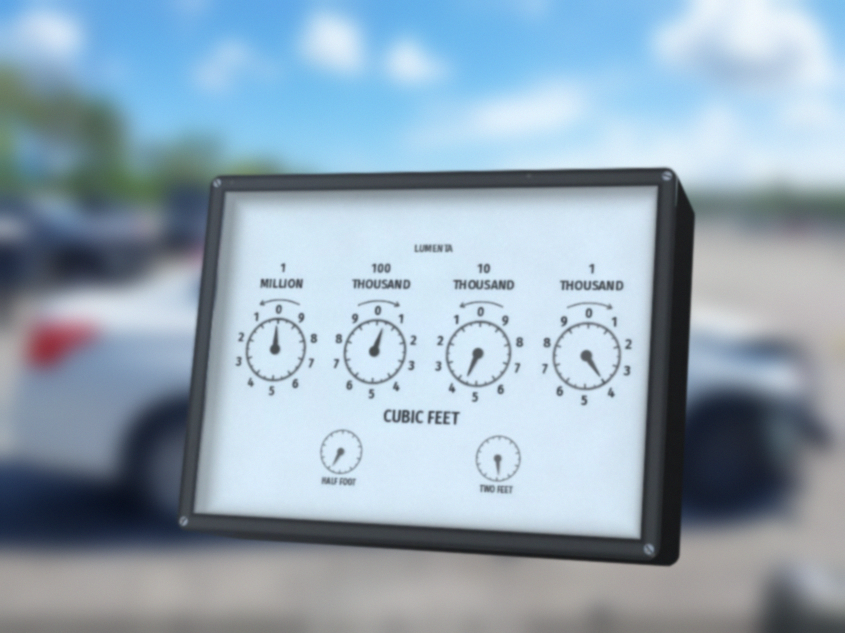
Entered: 4400 ft³
